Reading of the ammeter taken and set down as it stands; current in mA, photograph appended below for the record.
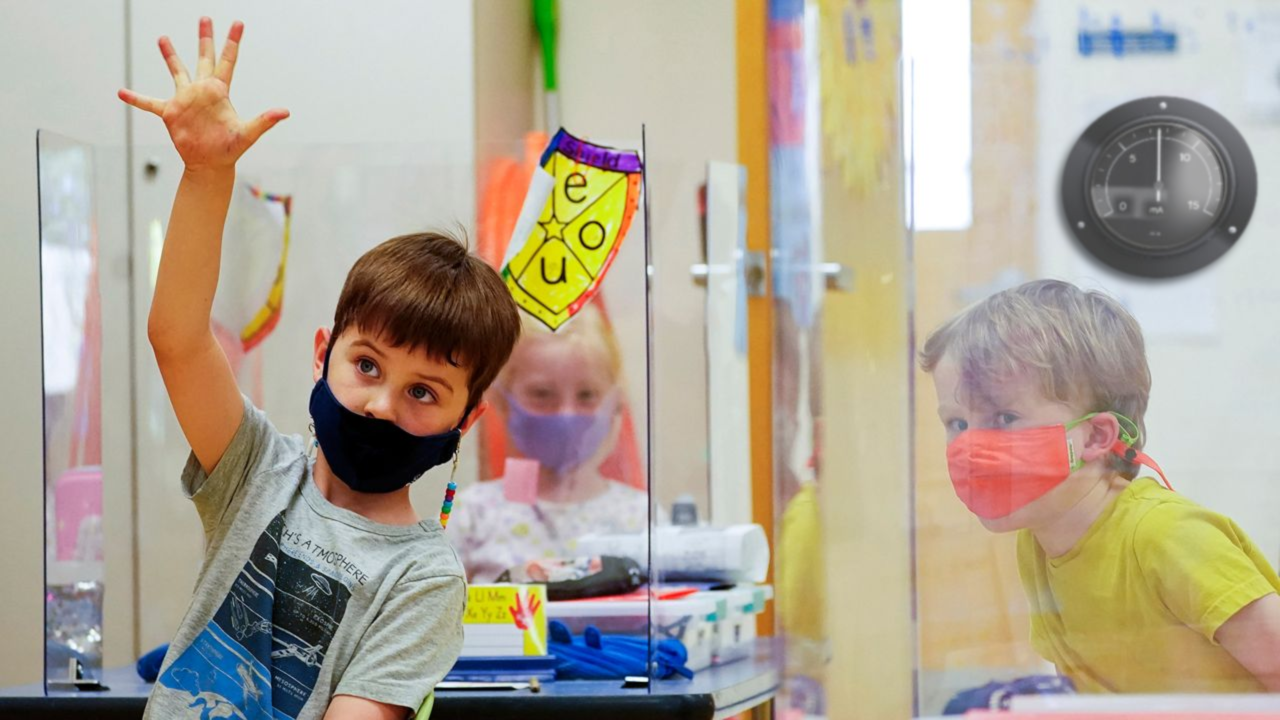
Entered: 7.5 mA
